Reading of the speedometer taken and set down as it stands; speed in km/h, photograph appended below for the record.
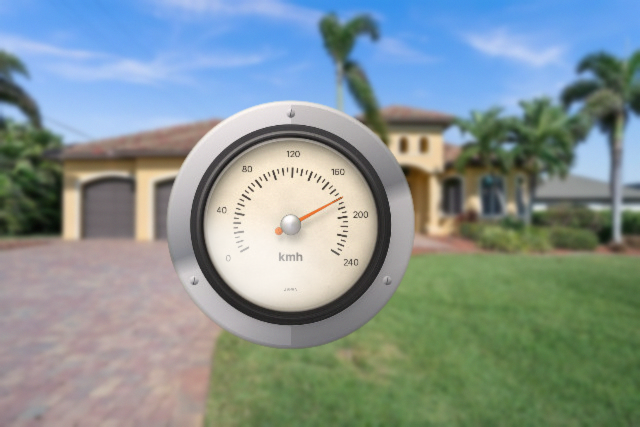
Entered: 180 km/h
